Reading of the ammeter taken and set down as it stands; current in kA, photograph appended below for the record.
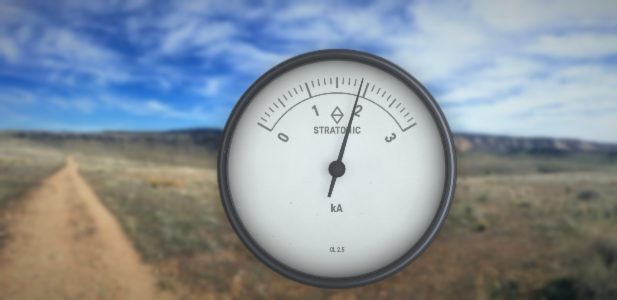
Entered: 1.9 kA
